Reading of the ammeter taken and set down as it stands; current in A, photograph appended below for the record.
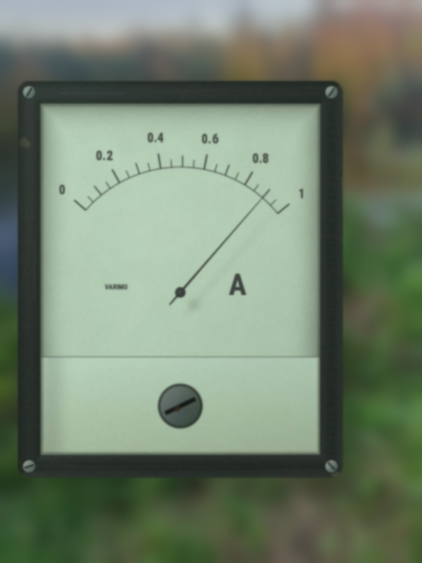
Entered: 0.9 A
